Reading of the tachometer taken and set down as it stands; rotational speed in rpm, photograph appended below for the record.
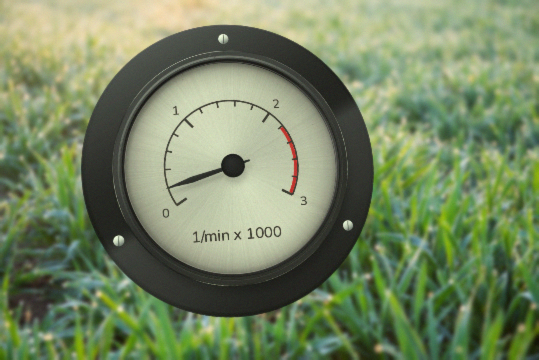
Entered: 200 rpm
